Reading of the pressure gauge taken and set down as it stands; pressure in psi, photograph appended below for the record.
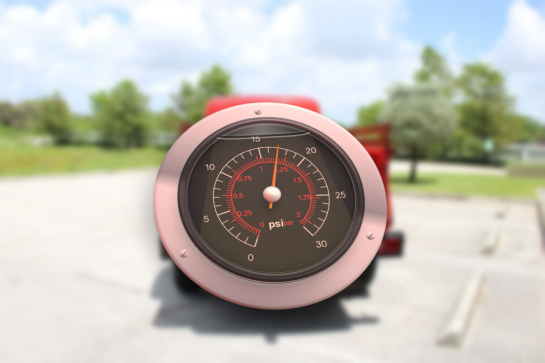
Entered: 17 psi
